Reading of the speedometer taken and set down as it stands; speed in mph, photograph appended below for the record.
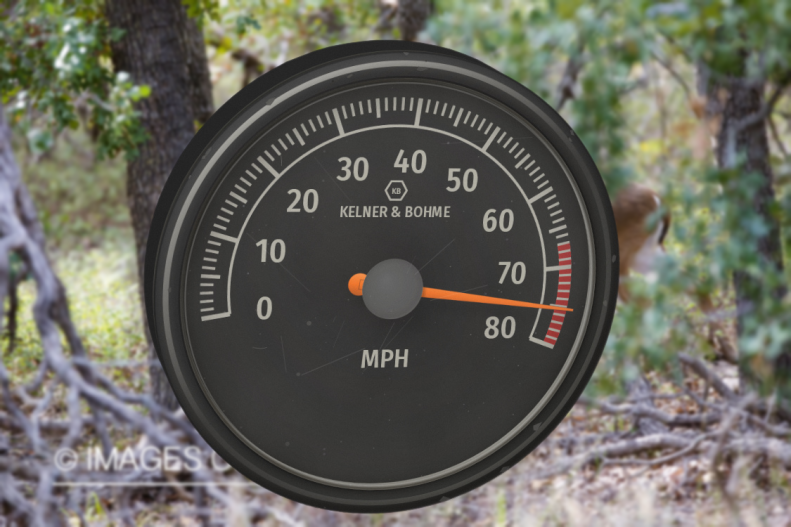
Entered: 75 mph
